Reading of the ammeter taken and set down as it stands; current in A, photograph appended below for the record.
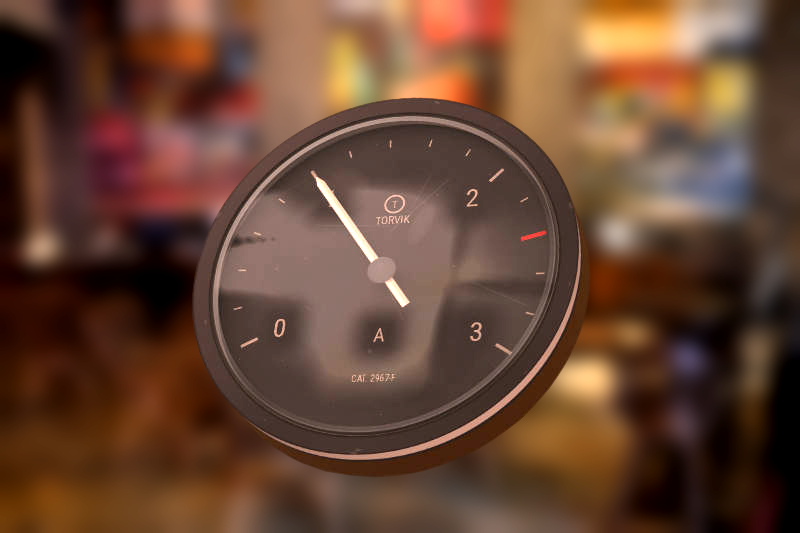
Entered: 1 A
